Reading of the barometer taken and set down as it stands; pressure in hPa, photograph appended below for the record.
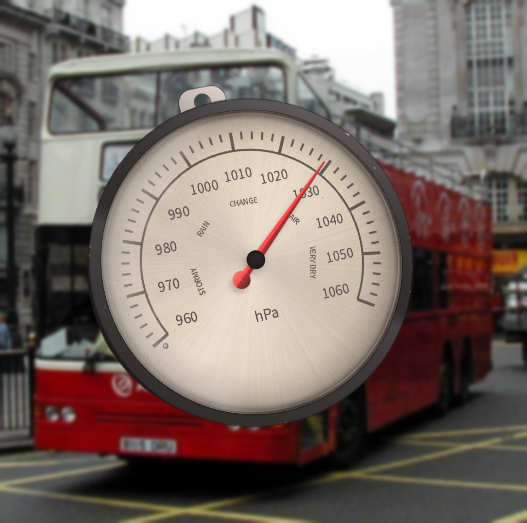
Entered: 1029 hPa
